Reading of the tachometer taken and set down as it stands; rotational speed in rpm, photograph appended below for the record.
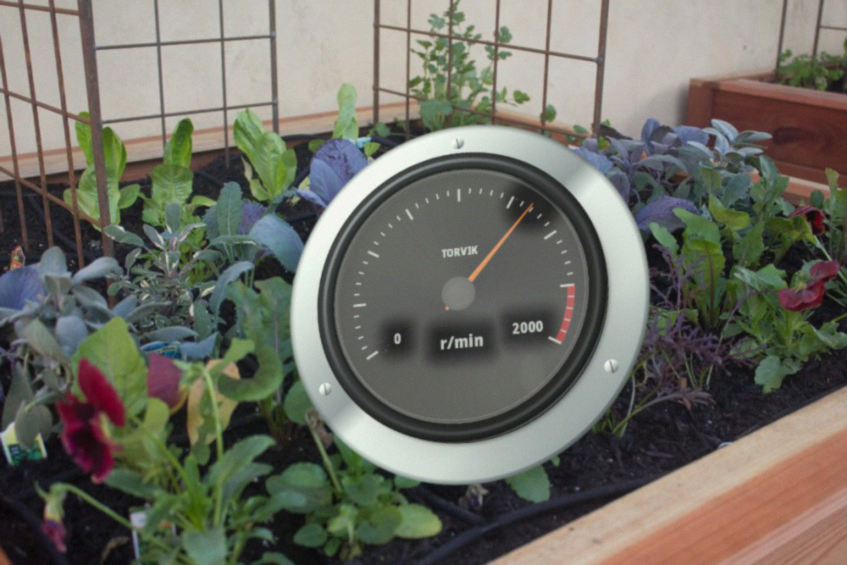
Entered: 1350 rpm
